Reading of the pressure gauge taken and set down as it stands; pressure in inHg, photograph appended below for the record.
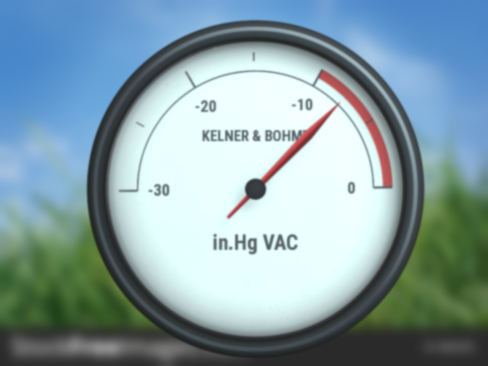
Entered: -7.5 inHg
